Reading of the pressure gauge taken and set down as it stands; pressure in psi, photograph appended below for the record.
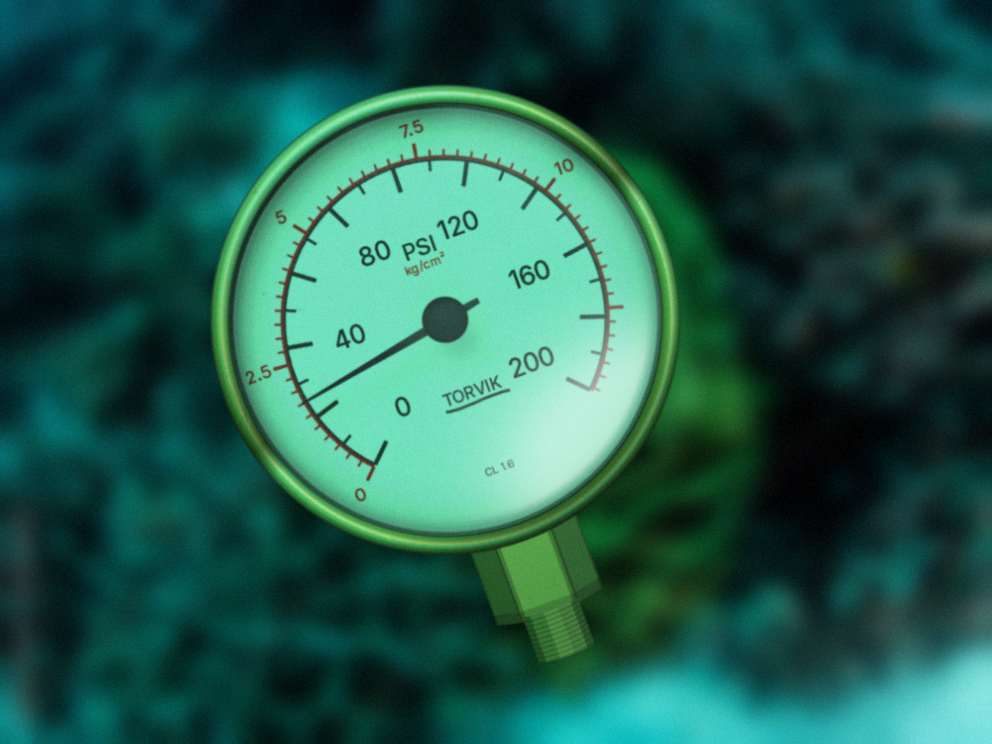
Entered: 25 psi
